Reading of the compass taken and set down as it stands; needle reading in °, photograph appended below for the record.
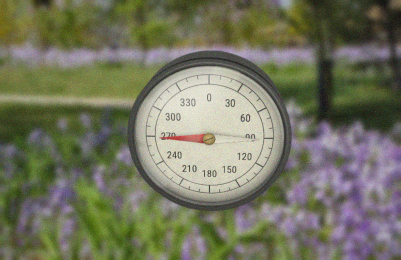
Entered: 270 °
